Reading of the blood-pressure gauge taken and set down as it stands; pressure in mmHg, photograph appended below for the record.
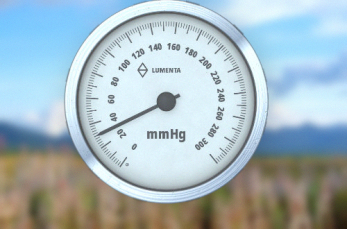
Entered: 30 mmHg
